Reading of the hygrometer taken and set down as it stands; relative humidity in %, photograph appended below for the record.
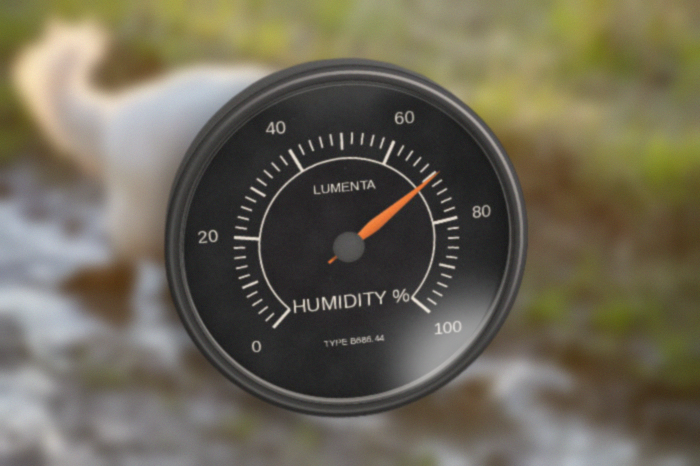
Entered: 70 %
